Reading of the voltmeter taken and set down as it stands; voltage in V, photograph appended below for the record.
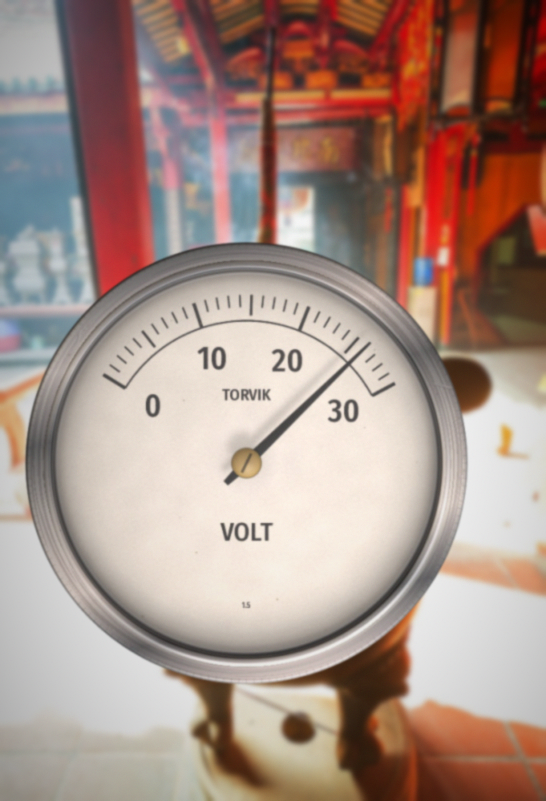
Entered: 26 V
